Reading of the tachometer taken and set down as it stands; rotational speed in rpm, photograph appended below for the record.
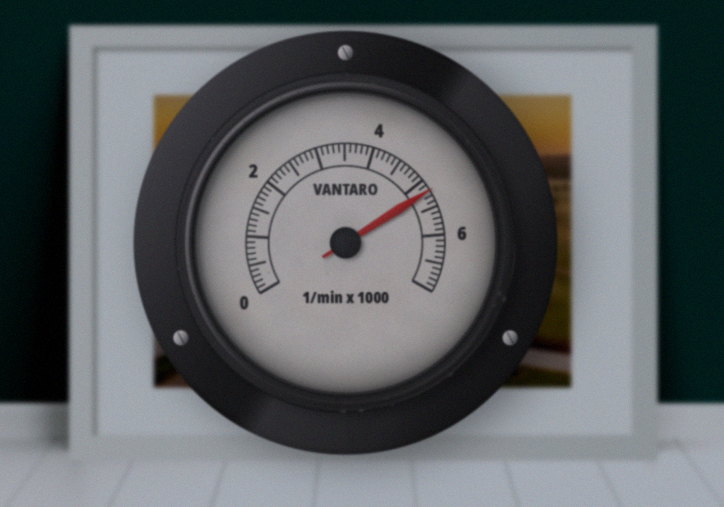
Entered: 5200 rpm
